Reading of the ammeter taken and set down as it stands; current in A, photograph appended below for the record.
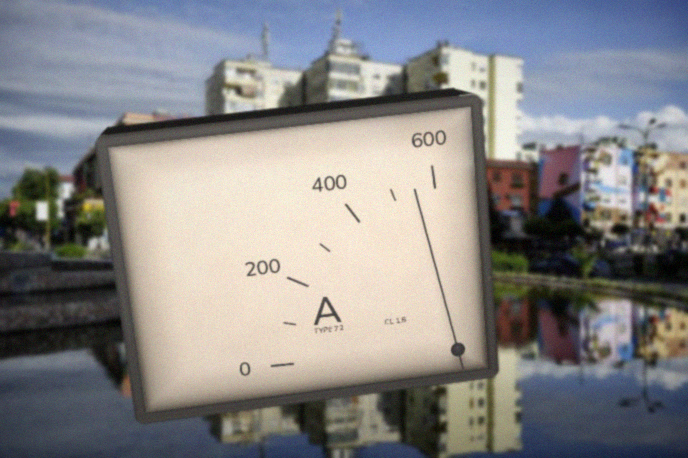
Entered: 550 A
